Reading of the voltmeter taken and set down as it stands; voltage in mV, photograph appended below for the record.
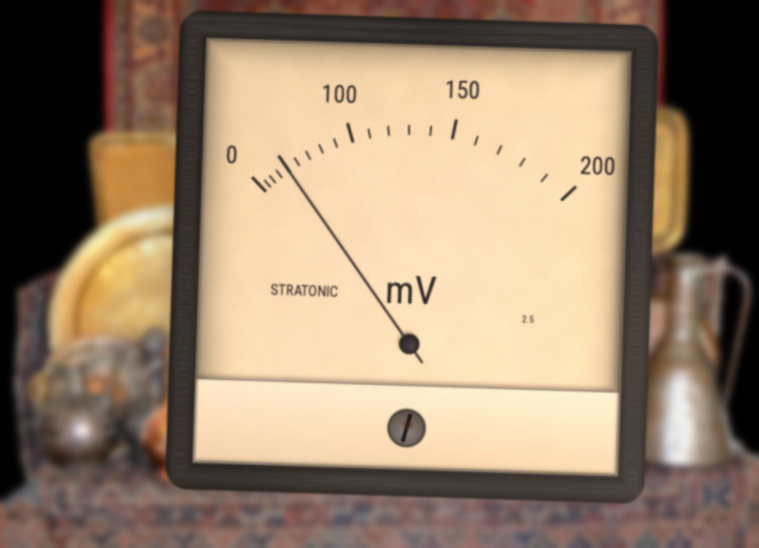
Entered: 50 mV
